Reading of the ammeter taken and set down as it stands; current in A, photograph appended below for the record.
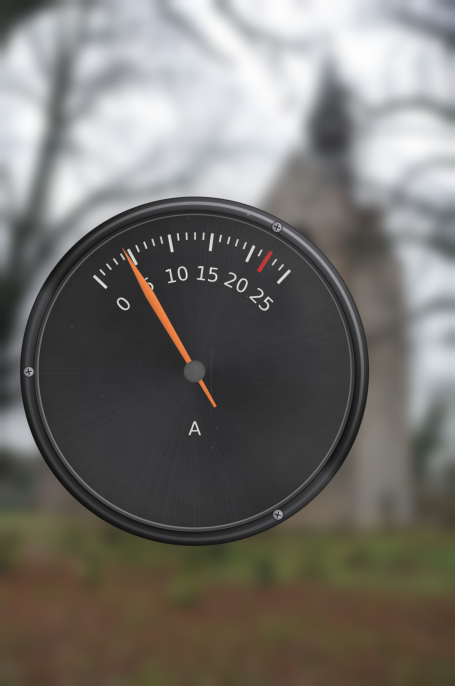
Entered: 4.5 A
